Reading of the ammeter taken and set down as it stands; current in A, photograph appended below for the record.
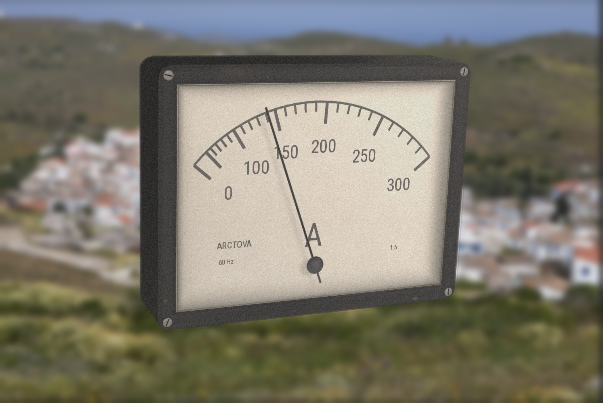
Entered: 140 A
